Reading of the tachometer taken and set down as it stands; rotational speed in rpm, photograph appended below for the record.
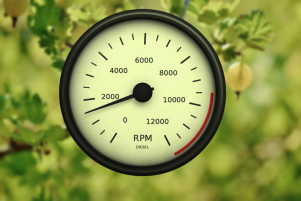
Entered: 1500 rpm
